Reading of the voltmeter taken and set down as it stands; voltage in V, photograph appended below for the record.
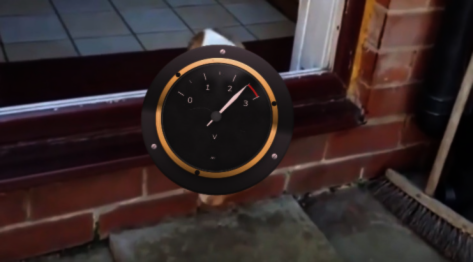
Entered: 2.5 V
